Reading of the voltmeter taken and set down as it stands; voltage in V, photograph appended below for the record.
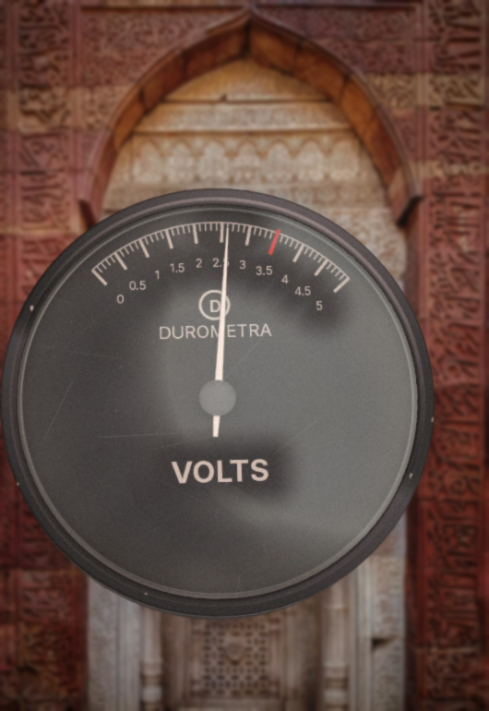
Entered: 2.6 V
